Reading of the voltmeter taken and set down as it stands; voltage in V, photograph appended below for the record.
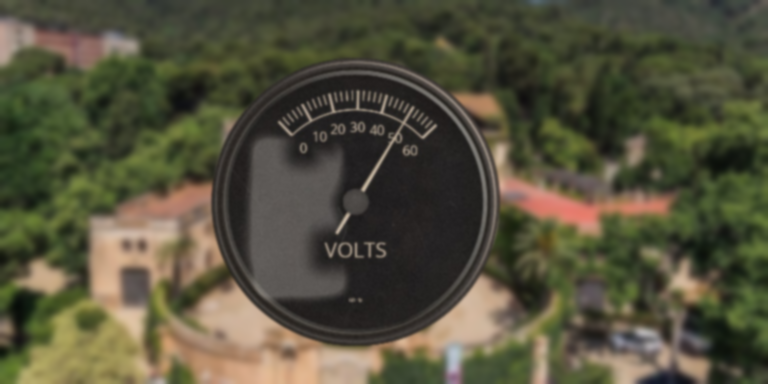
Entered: 50 V
